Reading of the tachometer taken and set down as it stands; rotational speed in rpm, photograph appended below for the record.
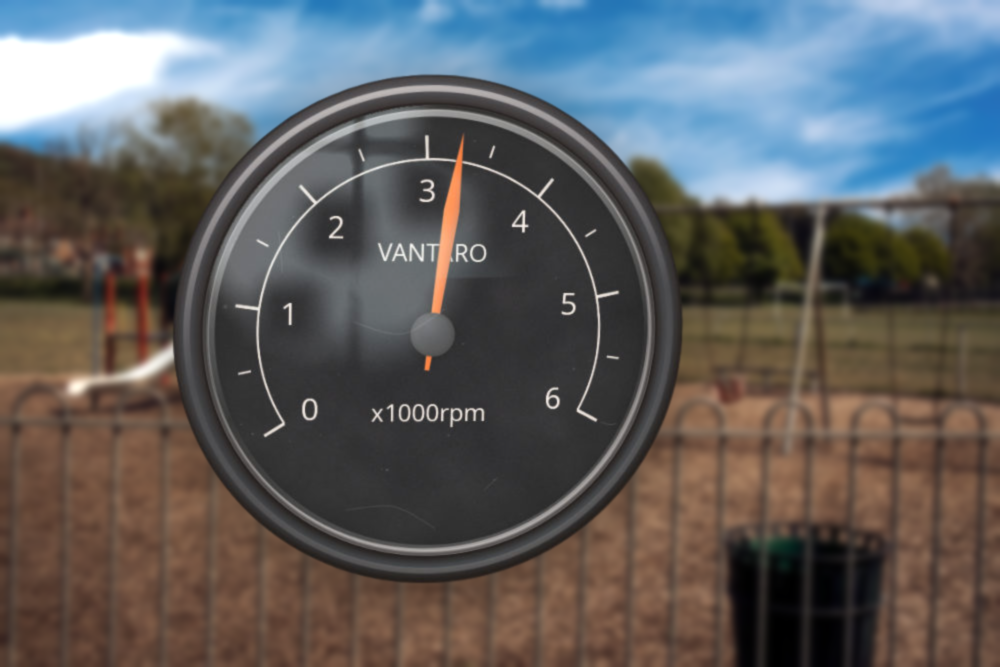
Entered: 3250 rpm
